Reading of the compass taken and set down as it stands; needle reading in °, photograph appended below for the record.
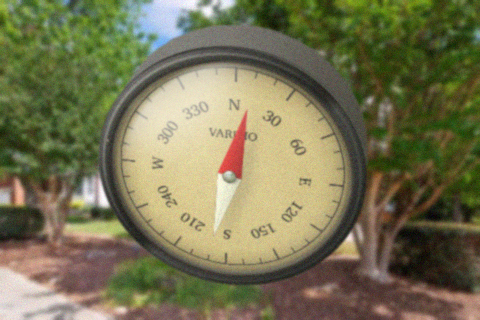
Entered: 10 °
